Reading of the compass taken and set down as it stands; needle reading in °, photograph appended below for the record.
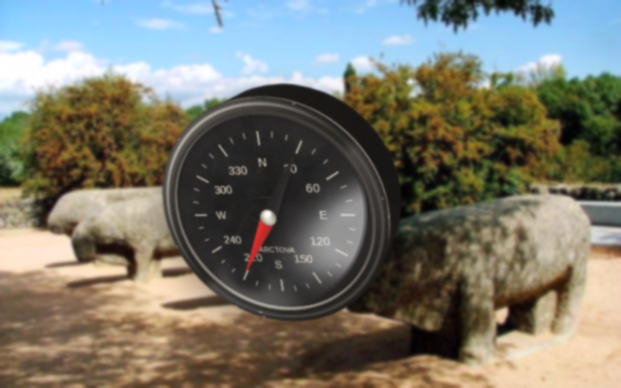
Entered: 210 °
